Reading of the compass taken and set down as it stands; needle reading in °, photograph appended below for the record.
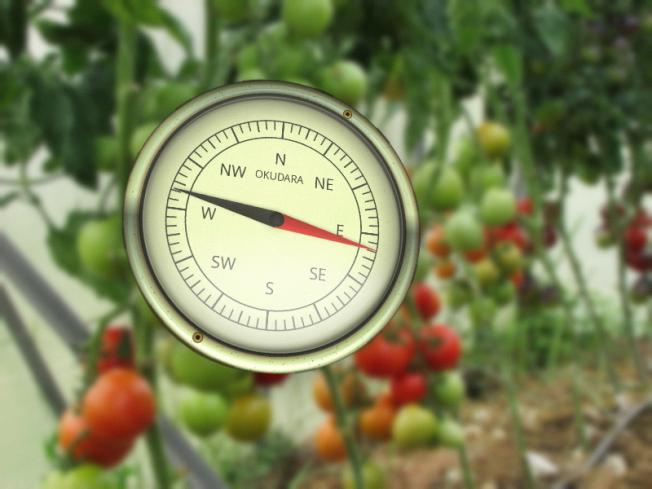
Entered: 100 °
